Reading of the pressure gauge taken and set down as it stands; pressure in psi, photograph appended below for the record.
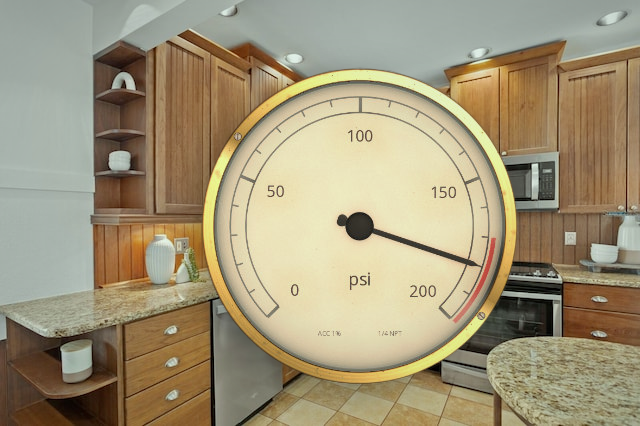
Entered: 180 psi
